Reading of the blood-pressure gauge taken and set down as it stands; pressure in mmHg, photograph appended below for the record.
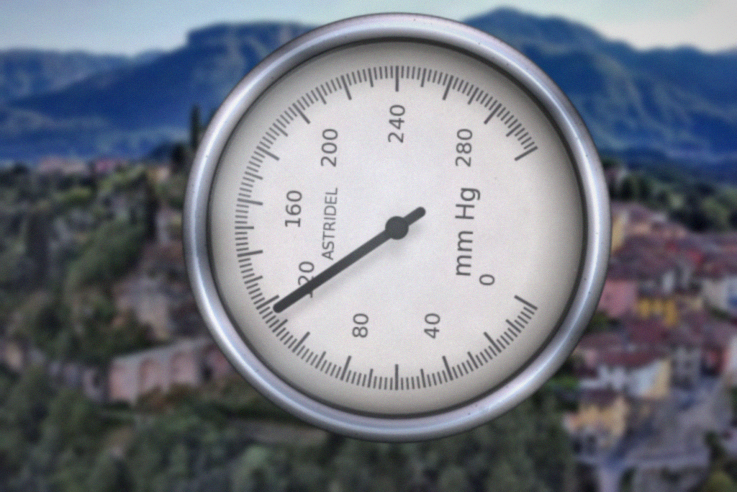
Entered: 116 mmHg
